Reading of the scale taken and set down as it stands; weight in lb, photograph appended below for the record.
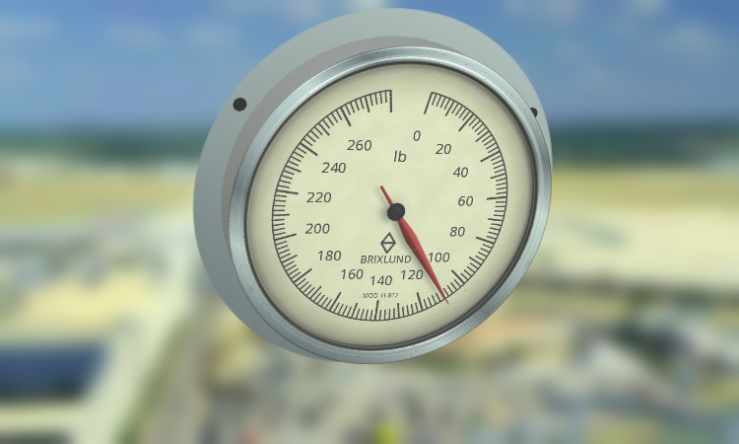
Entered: 110 lb
